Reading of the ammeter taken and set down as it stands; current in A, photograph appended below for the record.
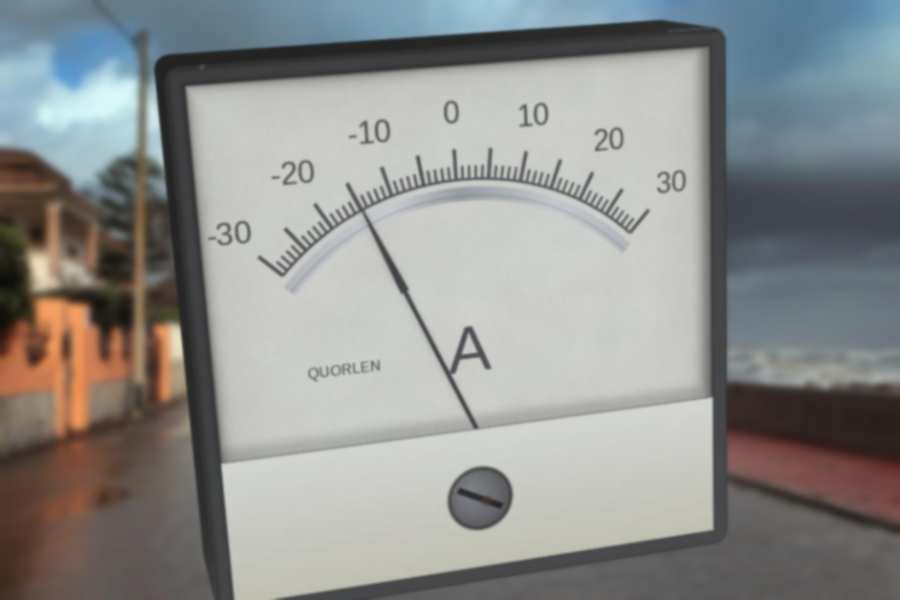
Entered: -15 A
